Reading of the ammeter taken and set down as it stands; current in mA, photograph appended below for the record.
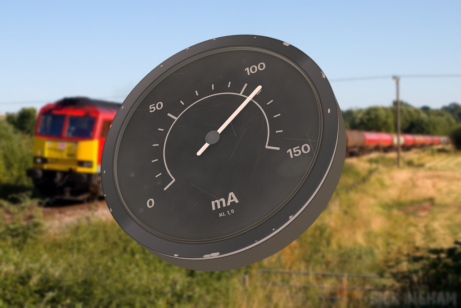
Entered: 110 mA
